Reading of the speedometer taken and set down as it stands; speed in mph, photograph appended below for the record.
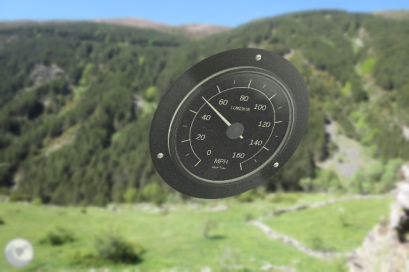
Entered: 50 mph
